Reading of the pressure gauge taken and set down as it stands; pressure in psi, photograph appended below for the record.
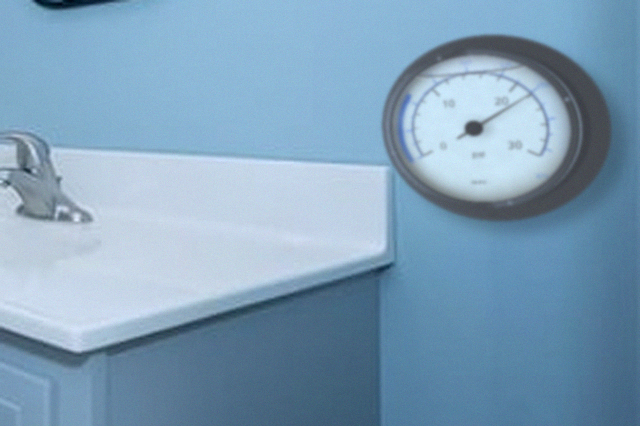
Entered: 22 psi
